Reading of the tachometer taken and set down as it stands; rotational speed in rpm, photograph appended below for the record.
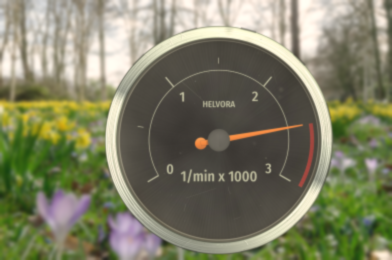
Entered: 2500 rpm
